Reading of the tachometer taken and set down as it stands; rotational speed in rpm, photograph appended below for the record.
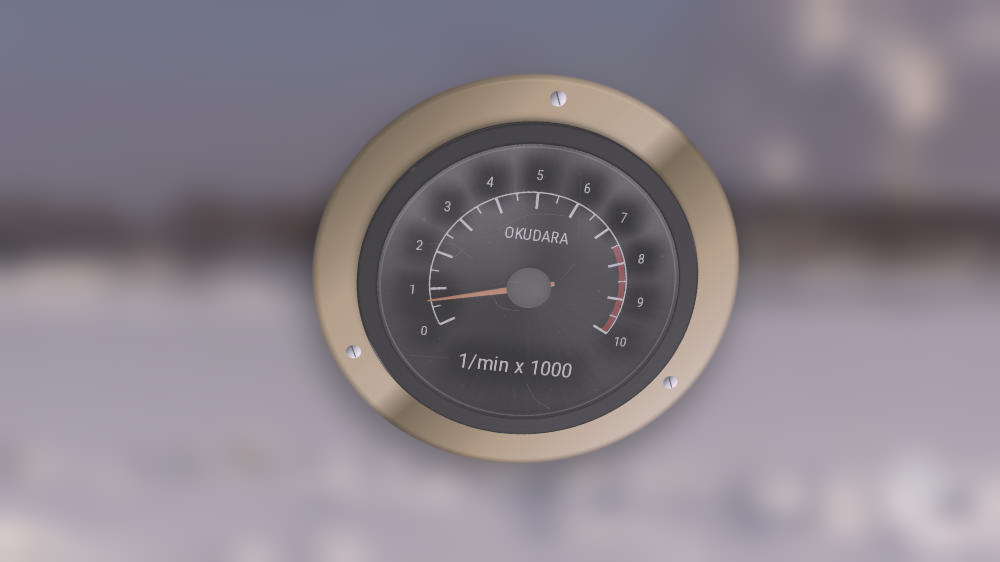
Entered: 750 rpm
